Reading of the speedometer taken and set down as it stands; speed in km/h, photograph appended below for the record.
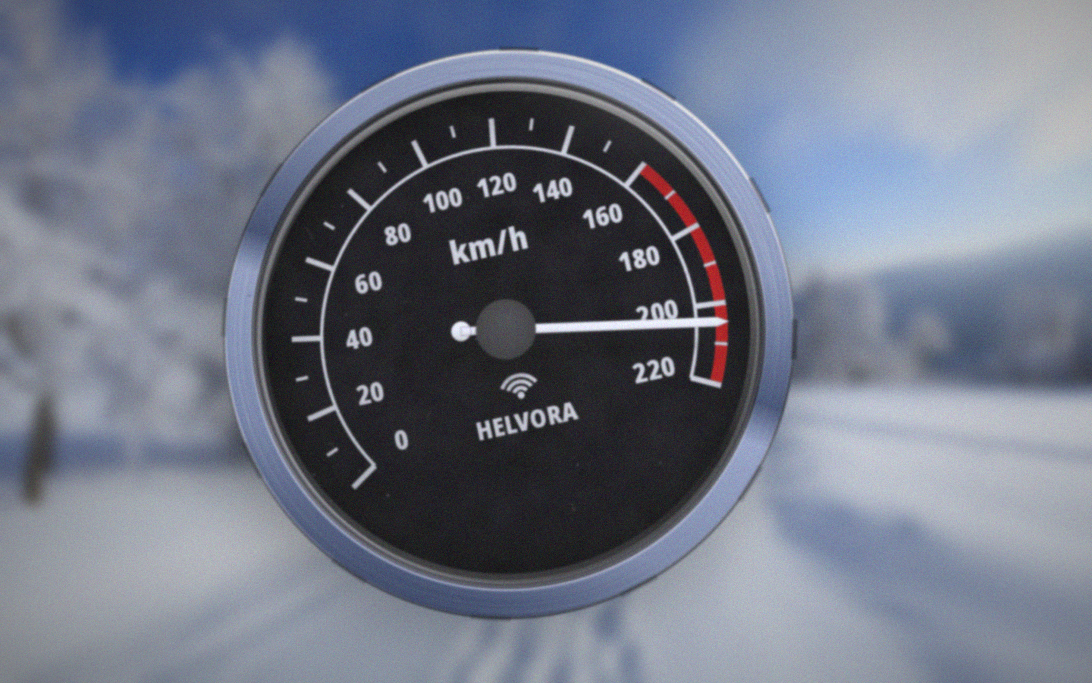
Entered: 205 km/h
